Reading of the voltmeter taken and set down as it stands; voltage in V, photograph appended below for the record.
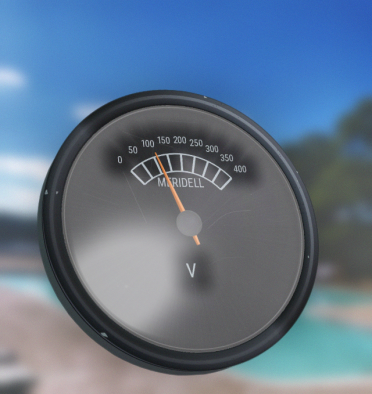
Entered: 100 V
